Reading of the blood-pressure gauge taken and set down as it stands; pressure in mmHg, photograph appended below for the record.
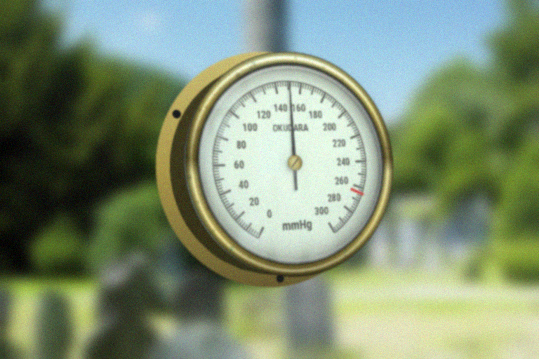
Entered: 150 mmHg
